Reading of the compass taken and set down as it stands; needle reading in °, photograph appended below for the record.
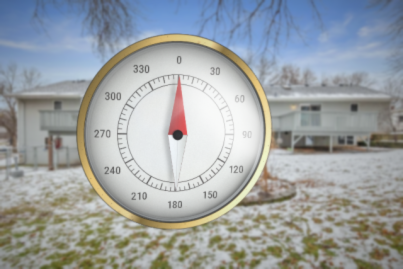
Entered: 0 °
